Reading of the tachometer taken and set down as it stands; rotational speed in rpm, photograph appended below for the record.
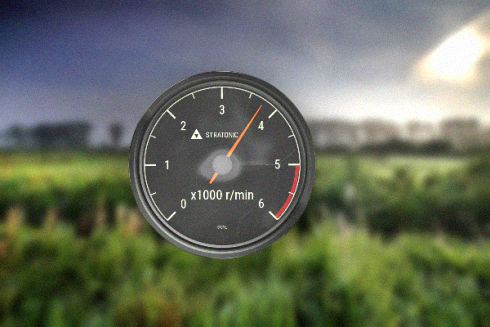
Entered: 3750 rpm
